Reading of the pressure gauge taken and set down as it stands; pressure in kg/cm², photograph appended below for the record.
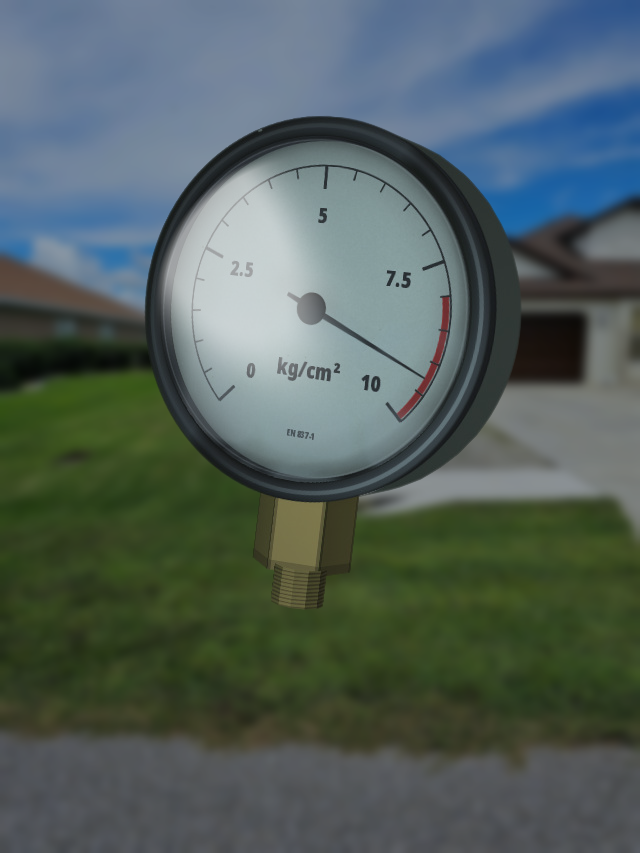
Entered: 9.25 kg/cm²
